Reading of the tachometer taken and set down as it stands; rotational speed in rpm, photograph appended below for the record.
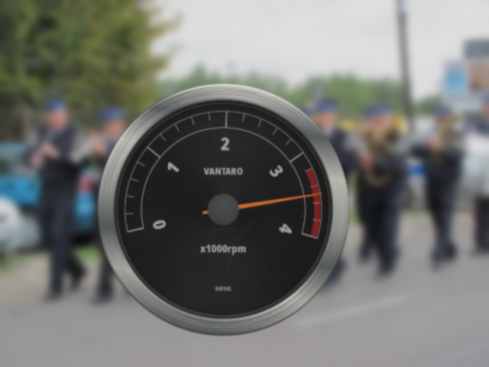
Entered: 3500 rpm
